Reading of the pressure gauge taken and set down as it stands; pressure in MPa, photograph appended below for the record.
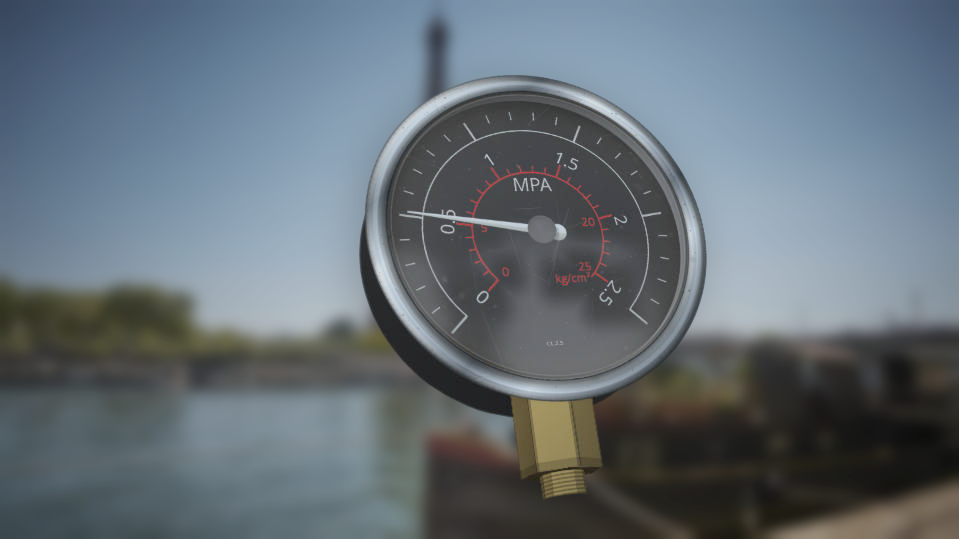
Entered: 0.5 MPa
